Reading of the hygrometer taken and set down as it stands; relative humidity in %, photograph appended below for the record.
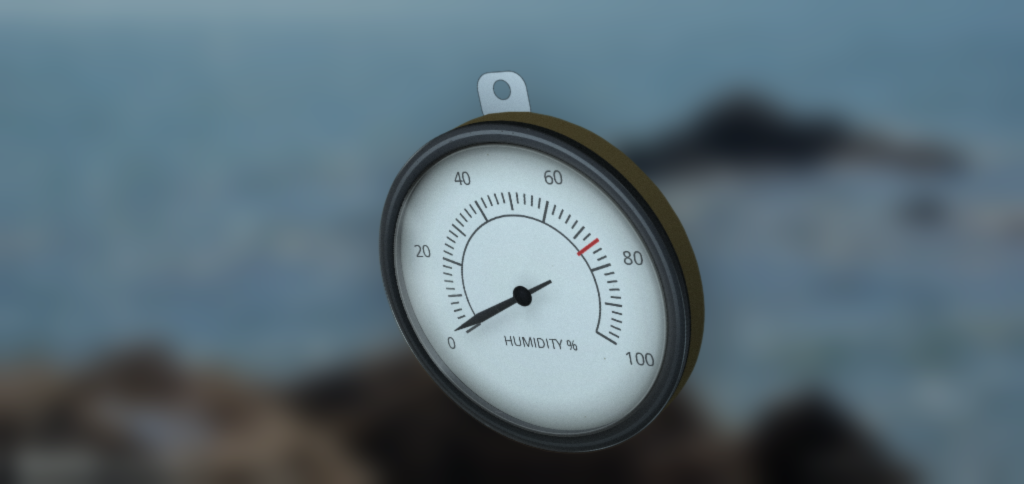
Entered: 2 %
